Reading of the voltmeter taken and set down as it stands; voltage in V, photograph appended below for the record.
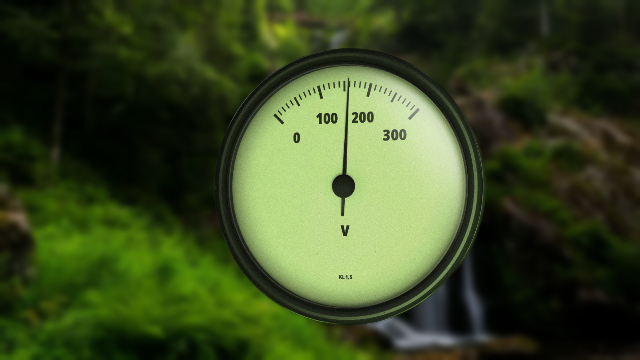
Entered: 160 V
